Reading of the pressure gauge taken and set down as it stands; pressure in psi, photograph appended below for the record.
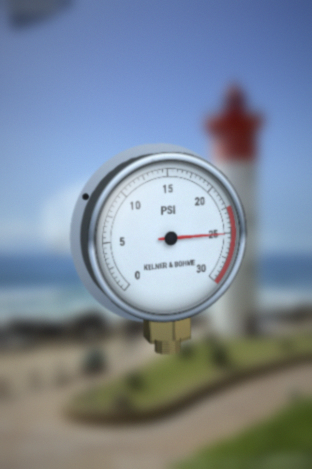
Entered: 25 psi
